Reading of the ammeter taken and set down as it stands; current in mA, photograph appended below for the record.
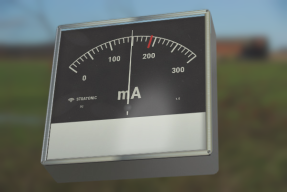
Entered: 150 mA
